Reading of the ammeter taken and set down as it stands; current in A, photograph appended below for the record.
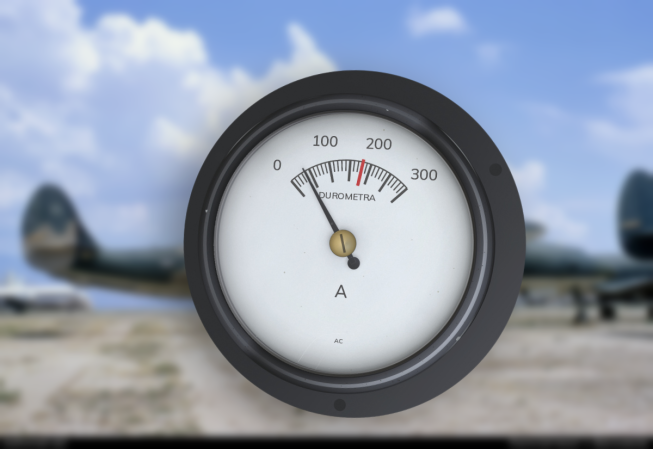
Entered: 40 A
